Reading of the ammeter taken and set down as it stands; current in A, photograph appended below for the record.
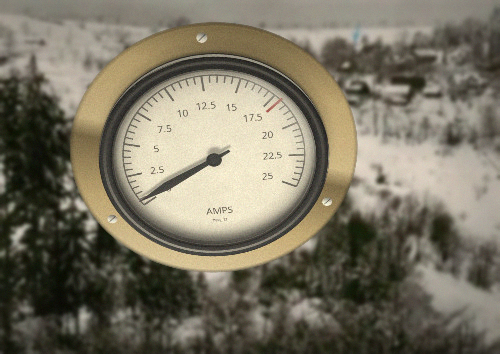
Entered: 0.5 A
